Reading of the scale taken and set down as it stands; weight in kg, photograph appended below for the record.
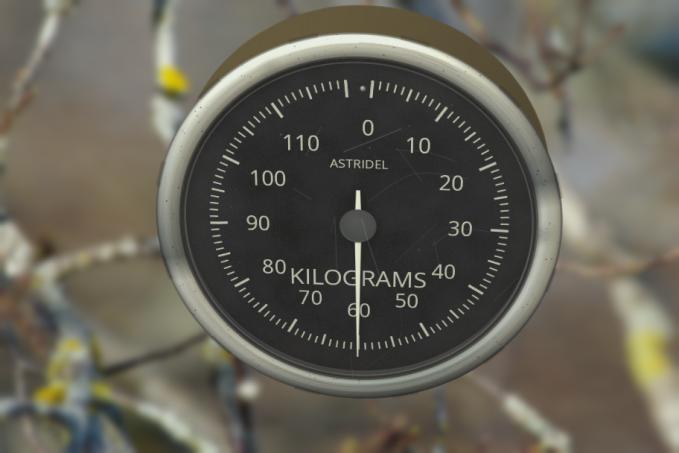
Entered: 60 kg
